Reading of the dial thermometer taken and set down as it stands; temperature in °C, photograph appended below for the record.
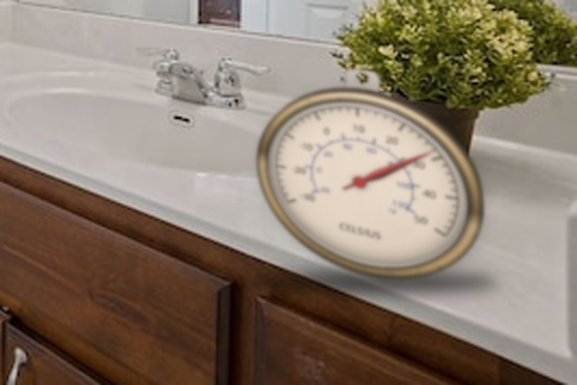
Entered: 28 °C
